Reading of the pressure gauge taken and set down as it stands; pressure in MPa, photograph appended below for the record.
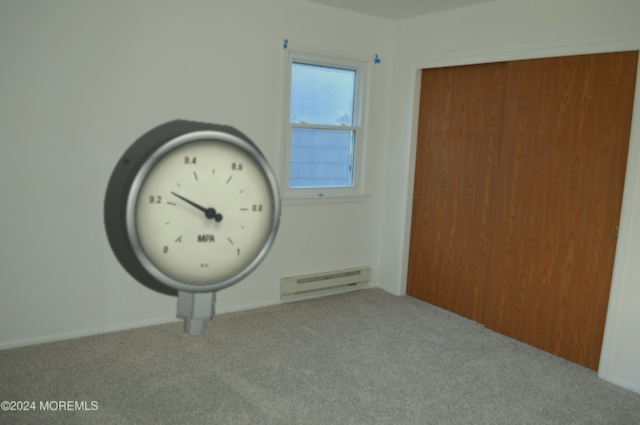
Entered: 0.25 MPa
